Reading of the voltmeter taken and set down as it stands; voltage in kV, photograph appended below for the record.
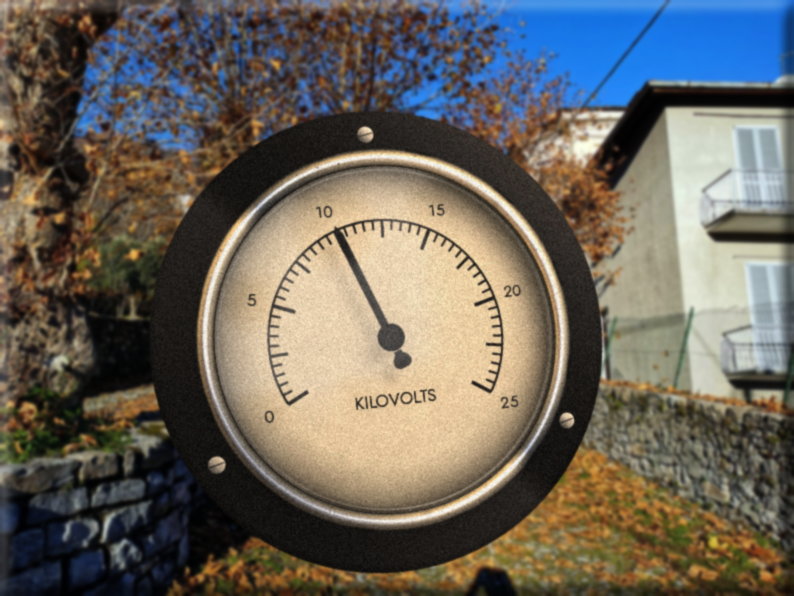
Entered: 10 kV
